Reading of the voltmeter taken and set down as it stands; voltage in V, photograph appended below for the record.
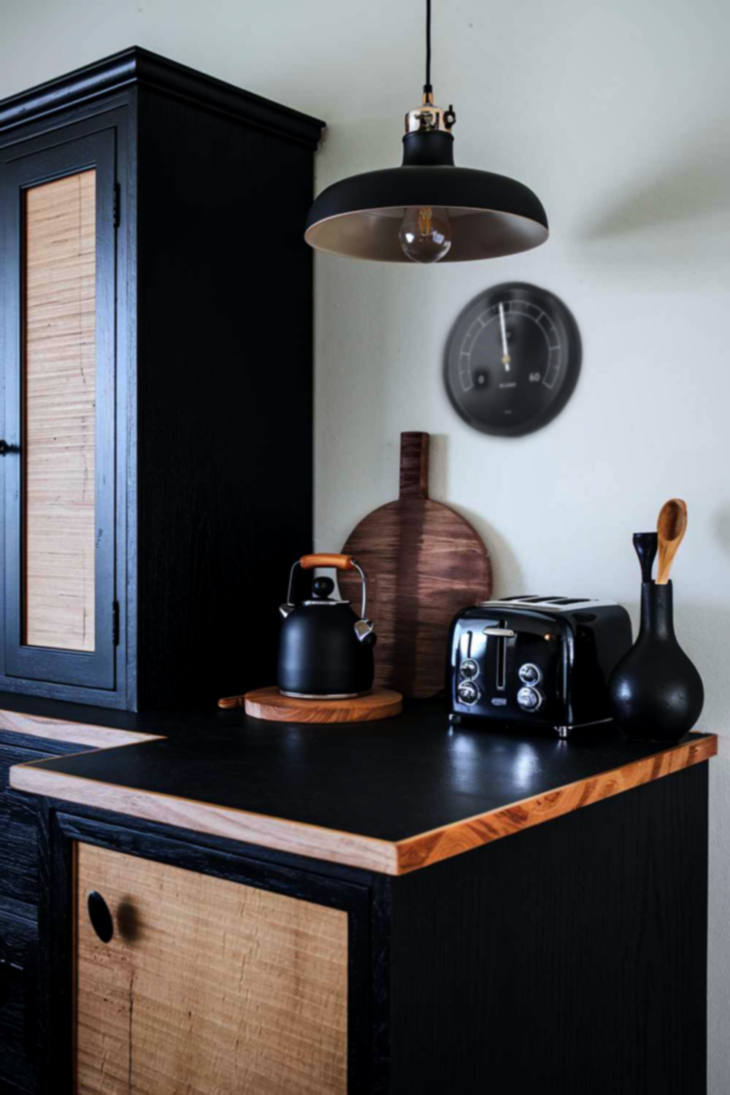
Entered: 27.5 V
